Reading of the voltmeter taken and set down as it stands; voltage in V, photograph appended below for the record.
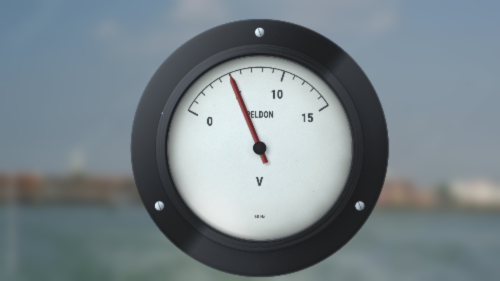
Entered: 5 V
